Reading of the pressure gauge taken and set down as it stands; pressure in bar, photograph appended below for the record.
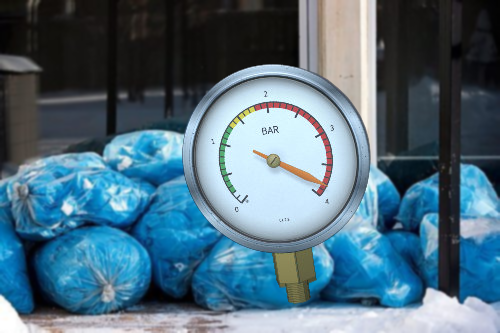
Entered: 3.8 bar
